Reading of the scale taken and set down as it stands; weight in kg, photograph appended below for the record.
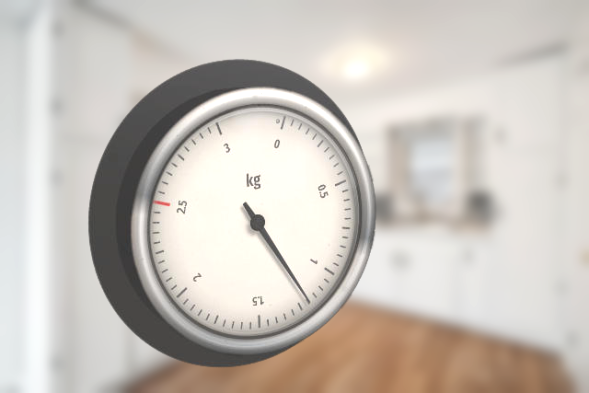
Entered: 1.2 kg
